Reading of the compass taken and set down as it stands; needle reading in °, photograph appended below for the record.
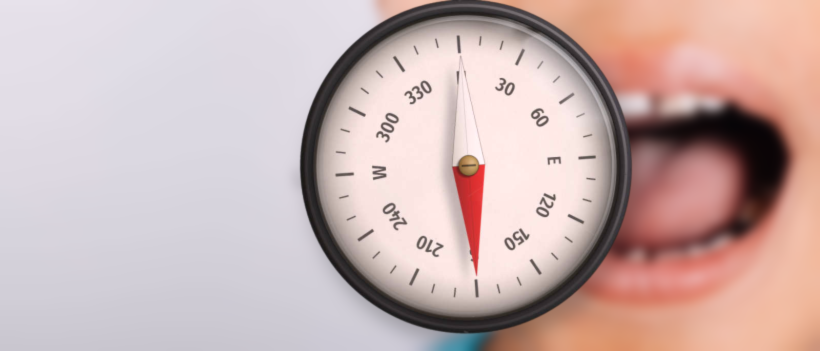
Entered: 180 °
